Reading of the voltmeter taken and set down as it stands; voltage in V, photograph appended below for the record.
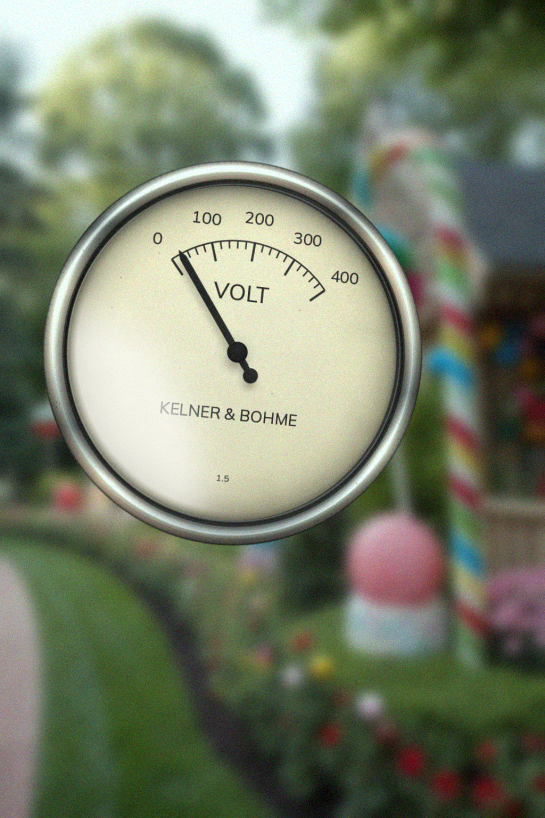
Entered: 20 V
